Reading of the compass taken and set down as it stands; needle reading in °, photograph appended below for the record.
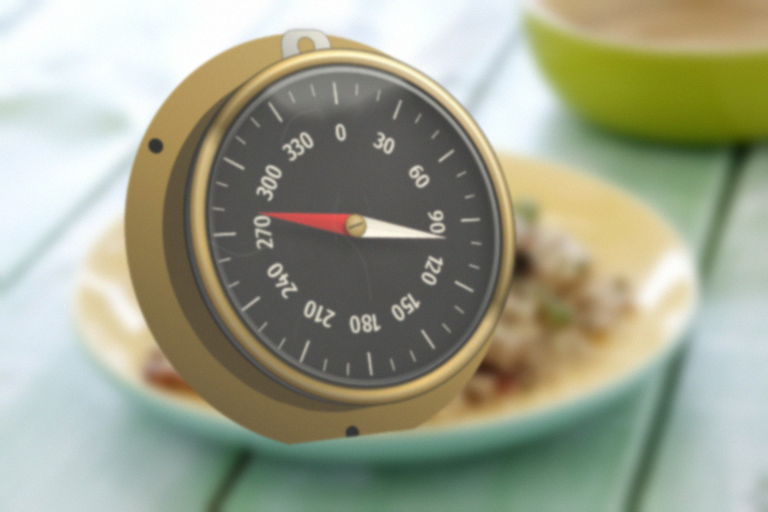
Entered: 280 °
